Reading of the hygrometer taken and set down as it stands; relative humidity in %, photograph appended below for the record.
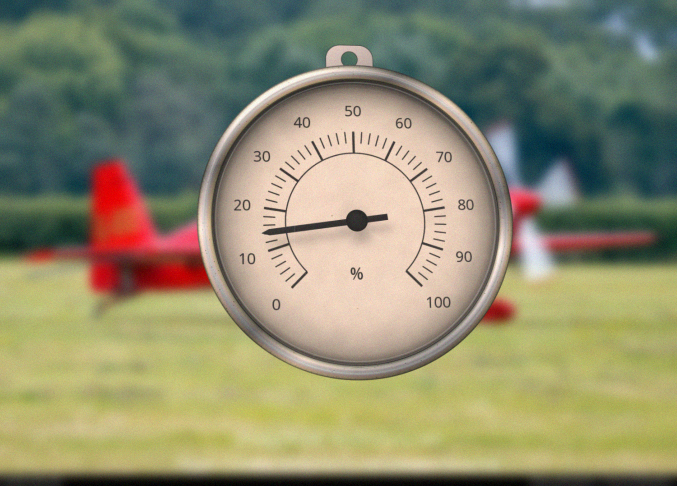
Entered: 14 %
